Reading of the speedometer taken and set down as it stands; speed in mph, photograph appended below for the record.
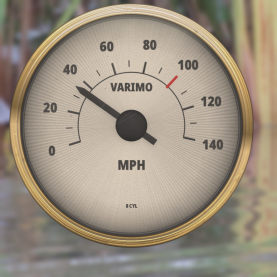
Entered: 35 mph
